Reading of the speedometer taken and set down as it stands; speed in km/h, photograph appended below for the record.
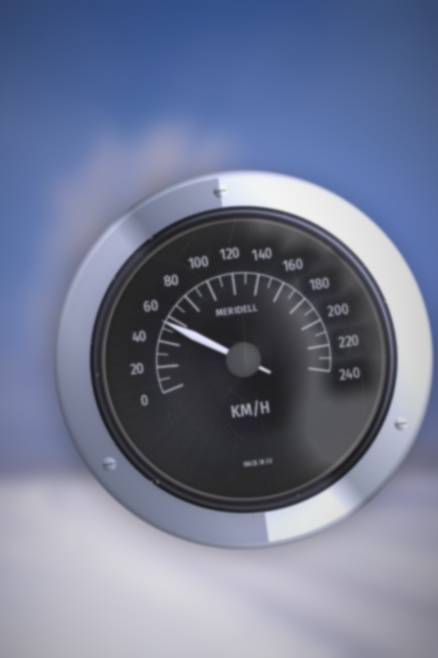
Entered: 55 km/h
